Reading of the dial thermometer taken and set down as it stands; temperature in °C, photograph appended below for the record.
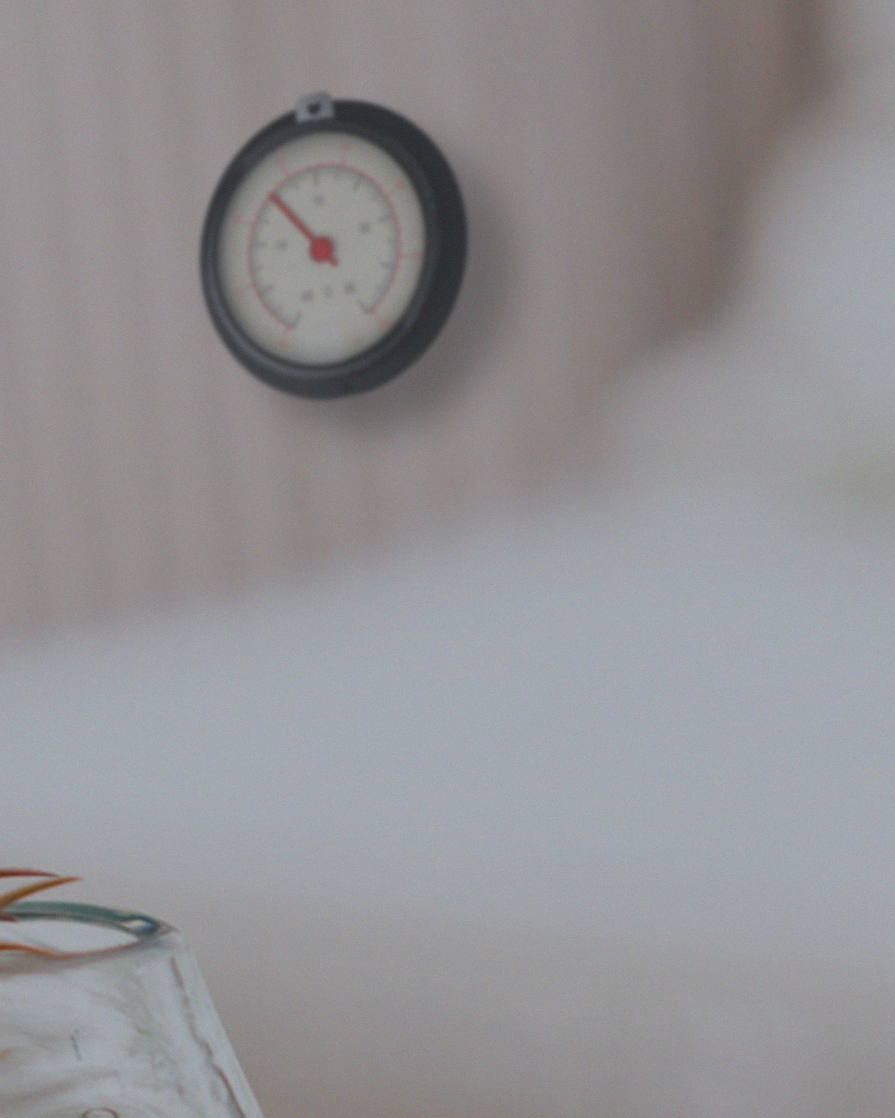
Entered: 0 °C
